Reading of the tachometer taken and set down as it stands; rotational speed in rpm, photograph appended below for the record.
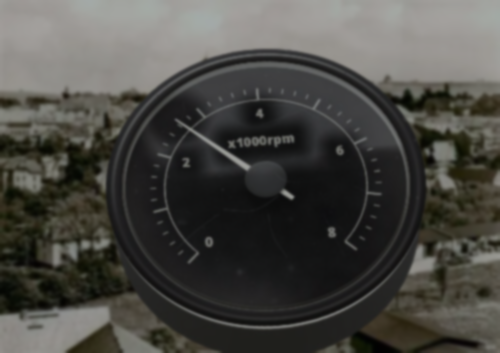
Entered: 2600 rpm
